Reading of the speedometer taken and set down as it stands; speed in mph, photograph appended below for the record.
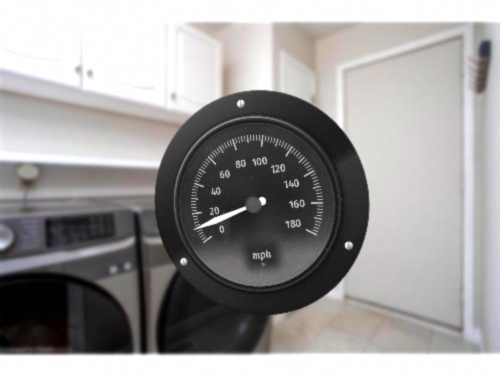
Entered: 10 mph
